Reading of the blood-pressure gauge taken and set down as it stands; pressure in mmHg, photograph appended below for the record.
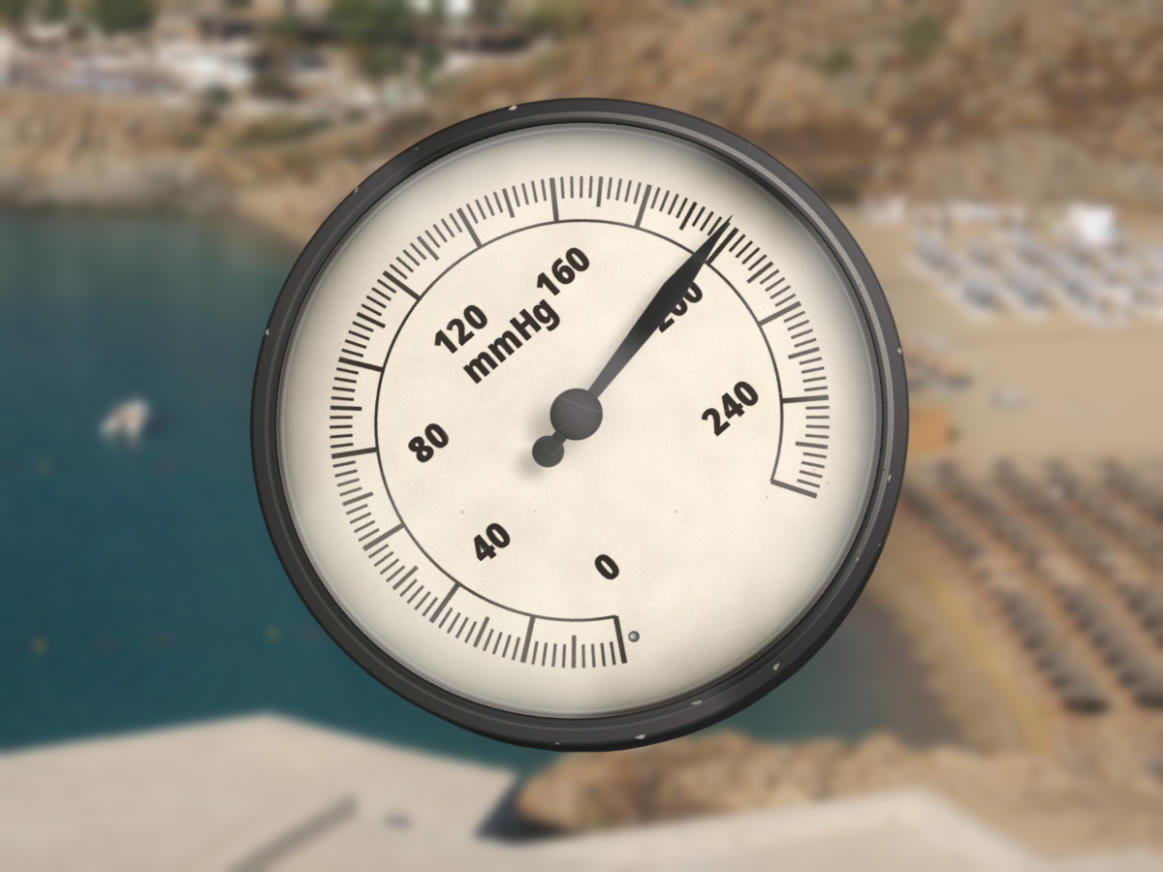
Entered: 198 mmHg
